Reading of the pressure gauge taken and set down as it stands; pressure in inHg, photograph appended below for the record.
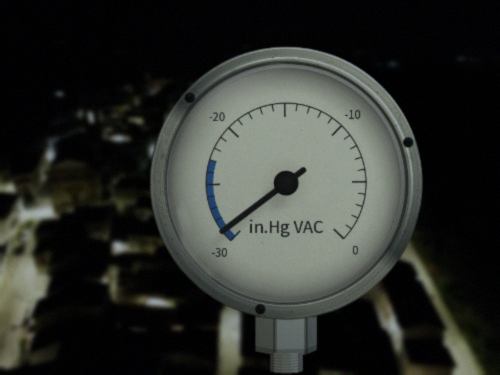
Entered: -29 inHg
